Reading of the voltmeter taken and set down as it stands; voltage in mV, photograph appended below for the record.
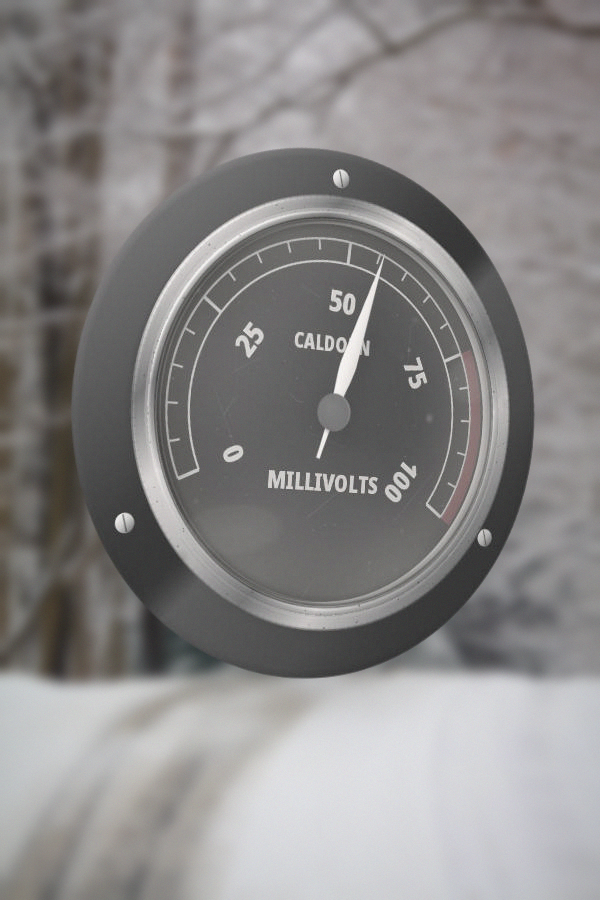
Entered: 55 mV
